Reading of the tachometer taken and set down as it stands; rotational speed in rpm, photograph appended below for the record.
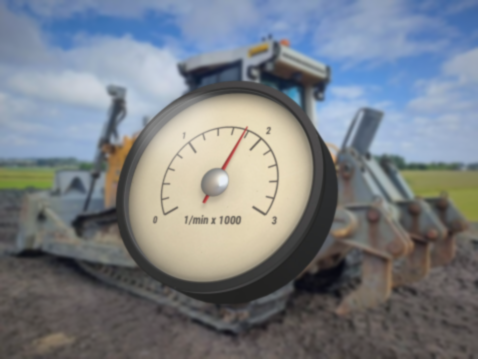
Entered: 1800 rpm
